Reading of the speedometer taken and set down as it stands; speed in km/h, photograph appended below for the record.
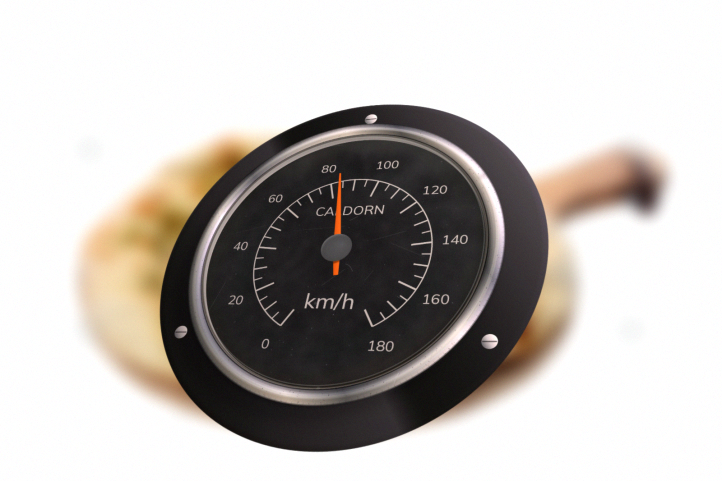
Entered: 85 km/h
